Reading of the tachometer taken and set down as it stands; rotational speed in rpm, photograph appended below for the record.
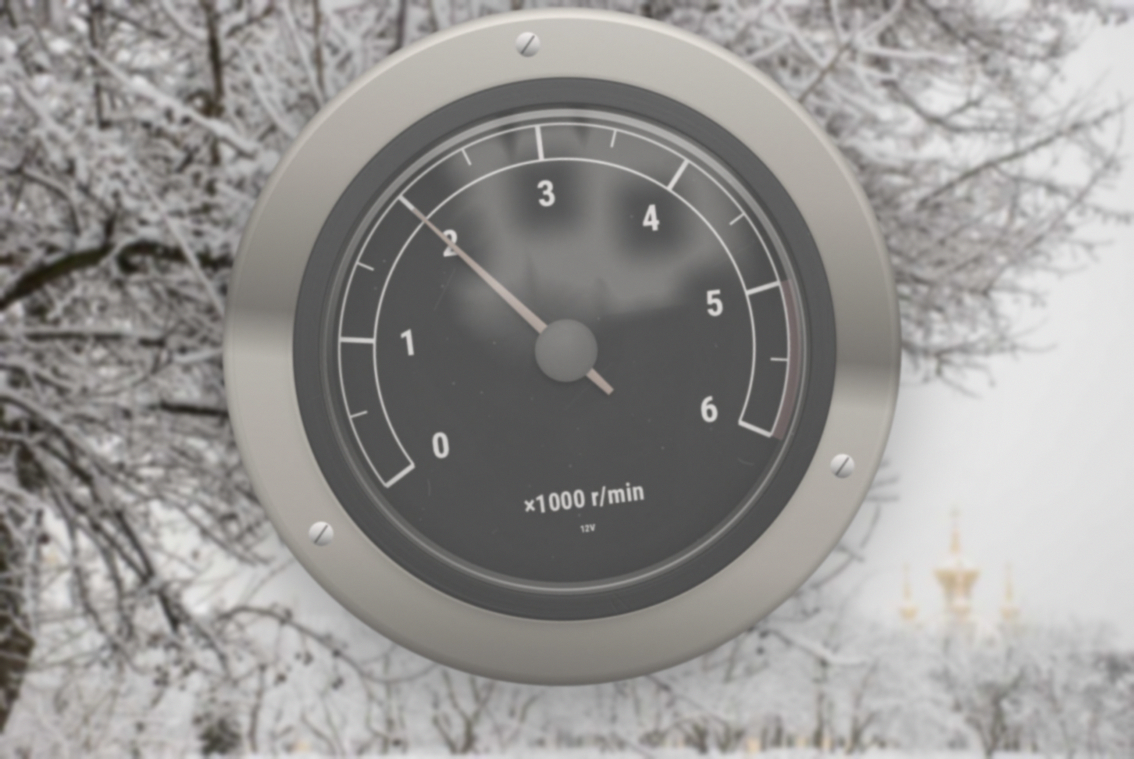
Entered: 2000 rpm
